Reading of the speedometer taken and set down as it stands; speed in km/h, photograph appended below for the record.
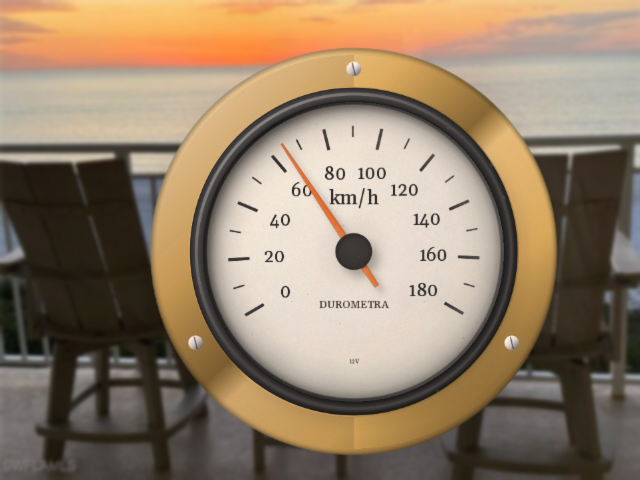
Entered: 65 km/h
